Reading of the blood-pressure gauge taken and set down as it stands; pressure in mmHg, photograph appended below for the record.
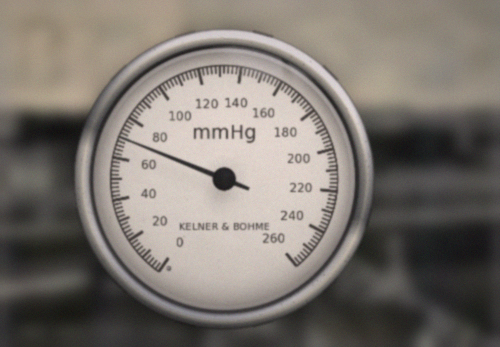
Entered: 70 mmHg
